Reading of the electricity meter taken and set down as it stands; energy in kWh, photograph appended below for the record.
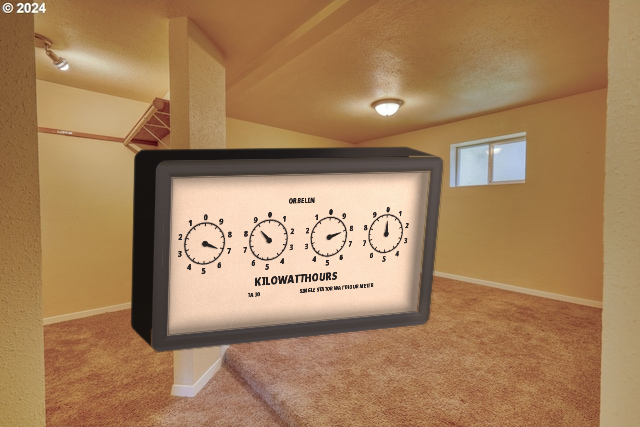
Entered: 6880 kWh
